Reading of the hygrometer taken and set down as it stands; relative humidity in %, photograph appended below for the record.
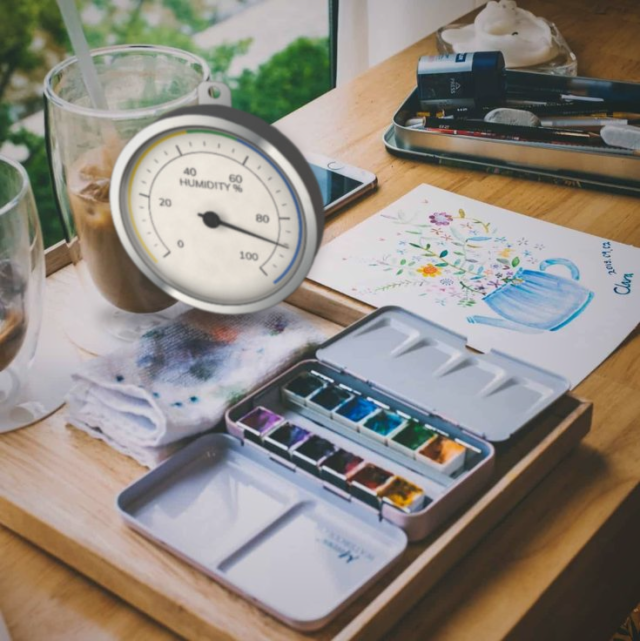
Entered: 88 %
